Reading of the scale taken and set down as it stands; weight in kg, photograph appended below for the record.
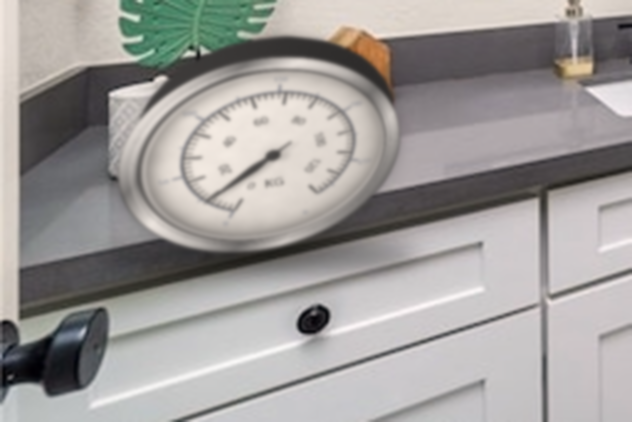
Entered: 10 kg
